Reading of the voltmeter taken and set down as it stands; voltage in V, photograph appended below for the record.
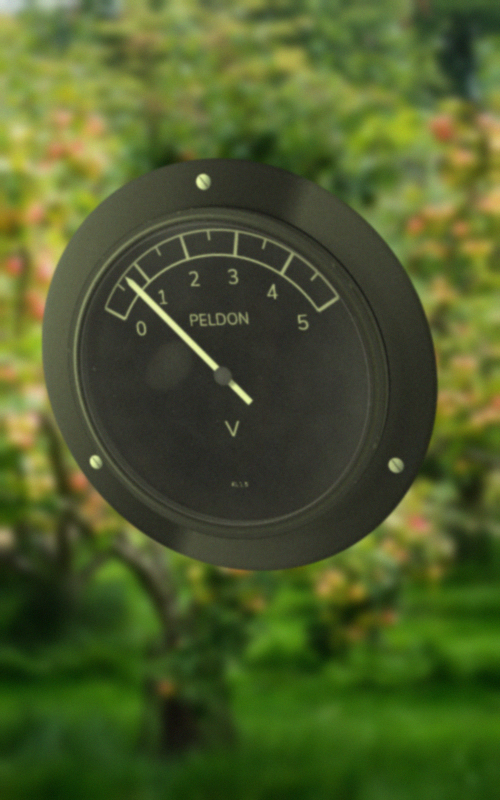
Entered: 0.75 V
